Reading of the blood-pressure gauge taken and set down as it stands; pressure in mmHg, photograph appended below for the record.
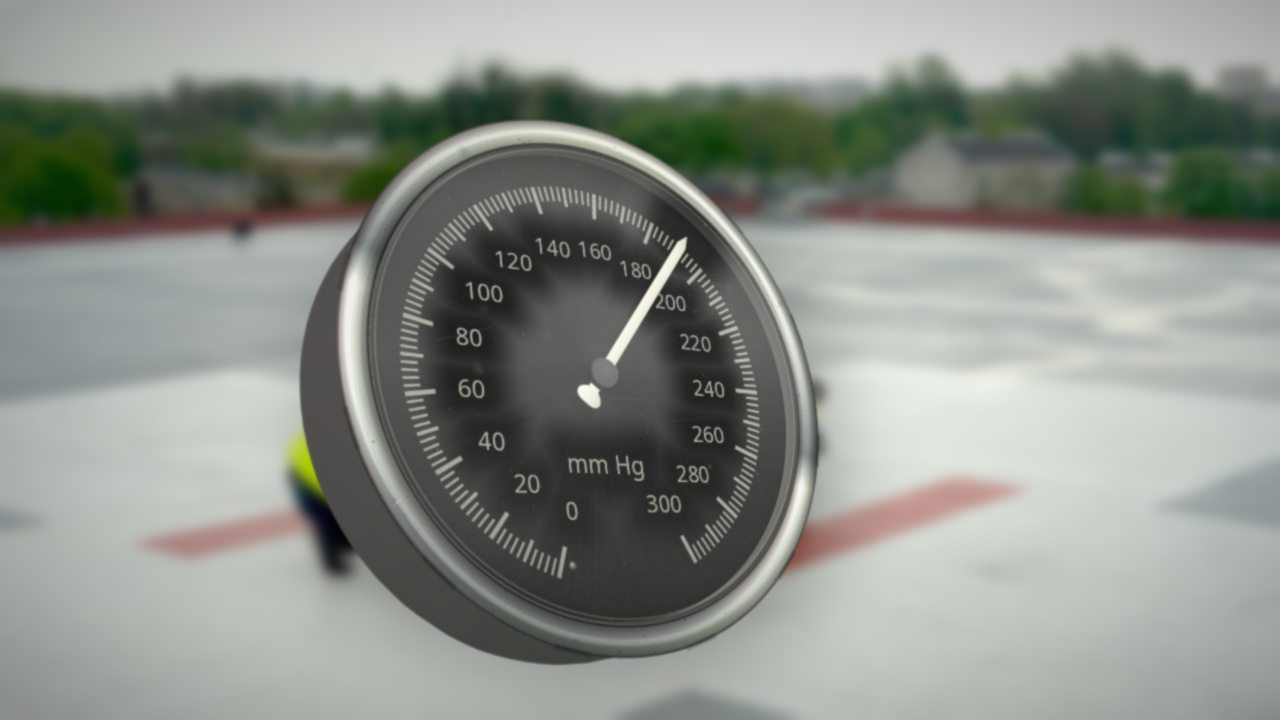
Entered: 190 mmHg
